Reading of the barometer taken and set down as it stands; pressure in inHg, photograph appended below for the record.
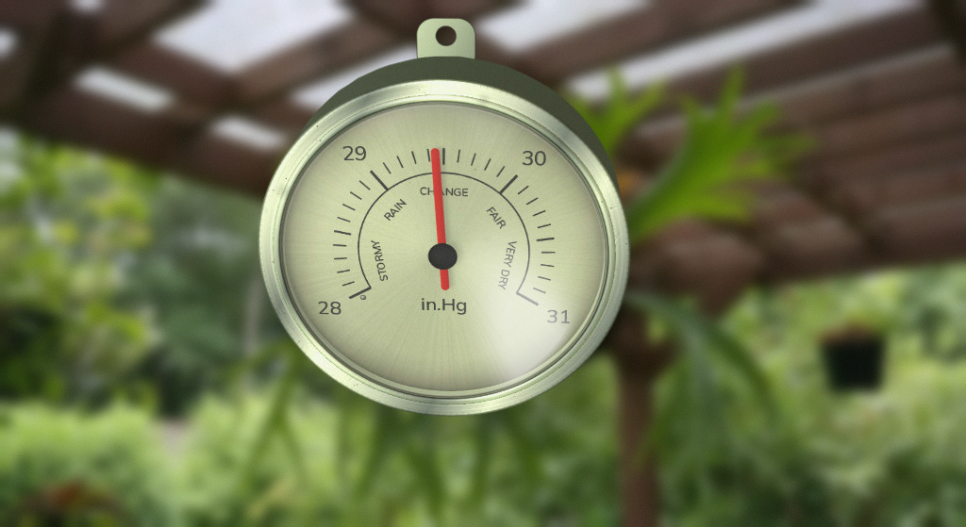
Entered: 29.45 inHg
